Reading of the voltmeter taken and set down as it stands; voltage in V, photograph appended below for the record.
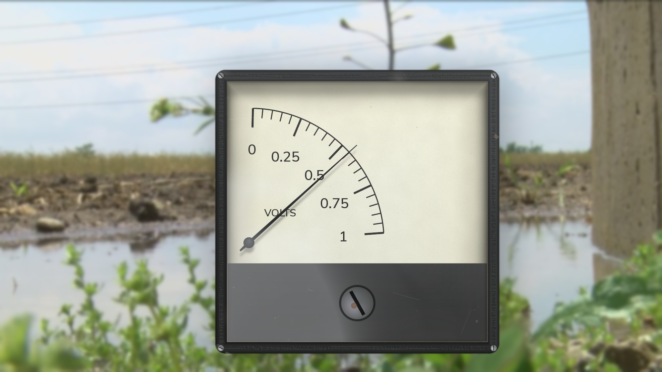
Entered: 0.55 V
